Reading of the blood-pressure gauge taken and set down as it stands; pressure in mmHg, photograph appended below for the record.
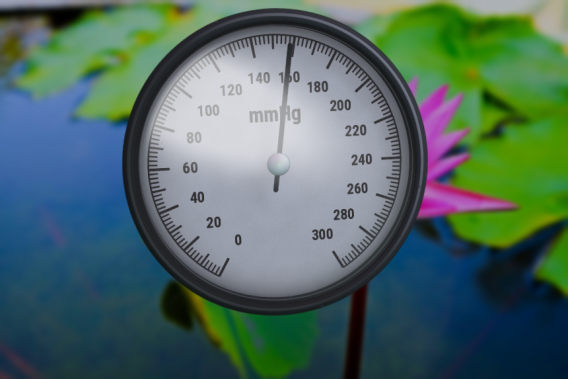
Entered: 158 mmHg
